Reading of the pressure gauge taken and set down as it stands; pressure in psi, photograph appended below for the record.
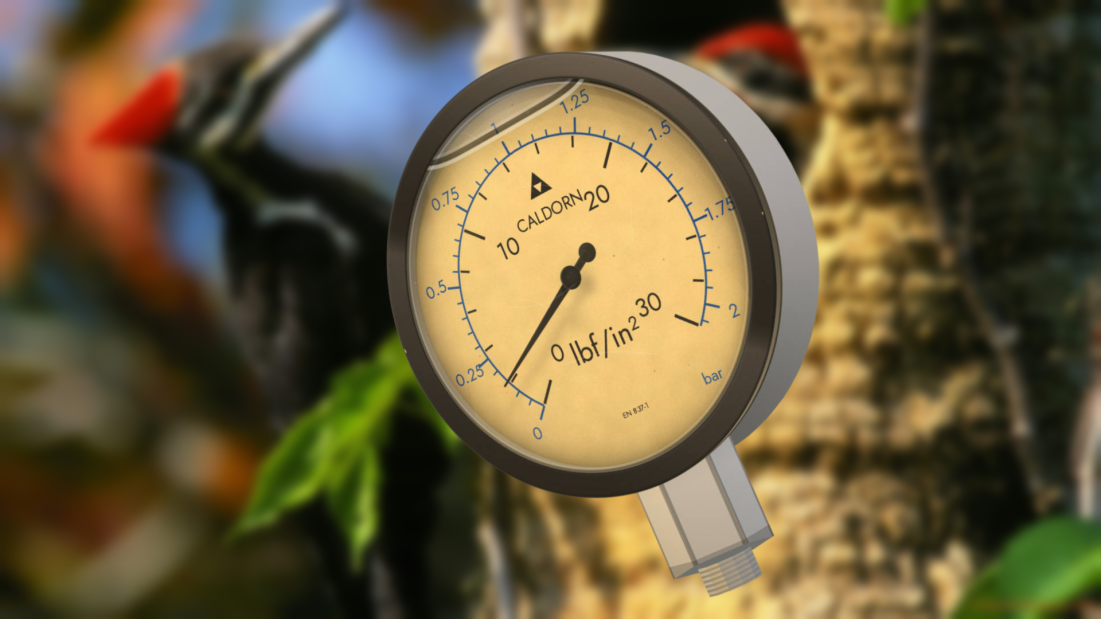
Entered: 2 psi
